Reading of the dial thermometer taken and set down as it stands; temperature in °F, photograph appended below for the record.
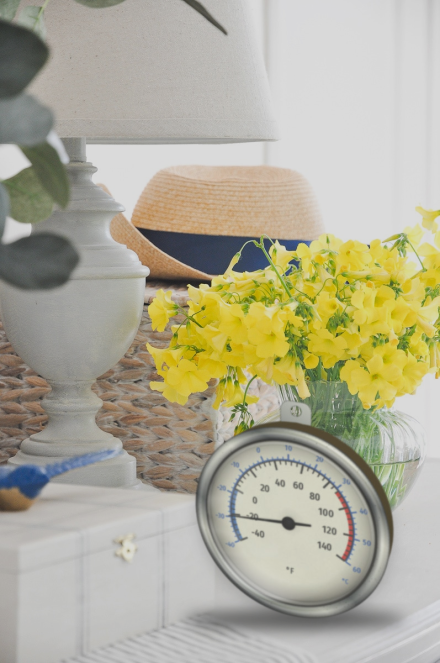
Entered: -20 °F
